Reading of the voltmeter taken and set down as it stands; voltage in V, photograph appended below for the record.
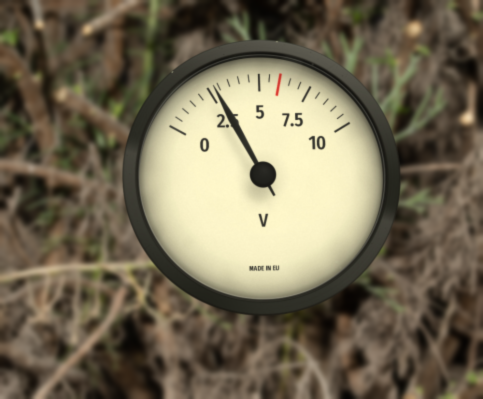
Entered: 2.75 V
